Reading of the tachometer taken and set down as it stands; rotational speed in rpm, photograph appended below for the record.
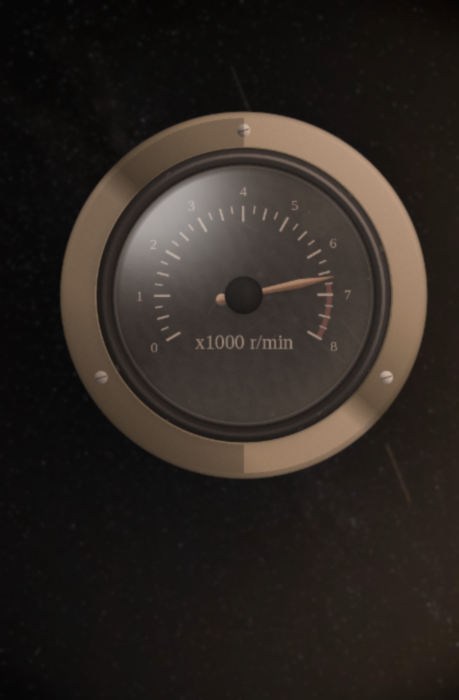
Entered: 6625 rpm
